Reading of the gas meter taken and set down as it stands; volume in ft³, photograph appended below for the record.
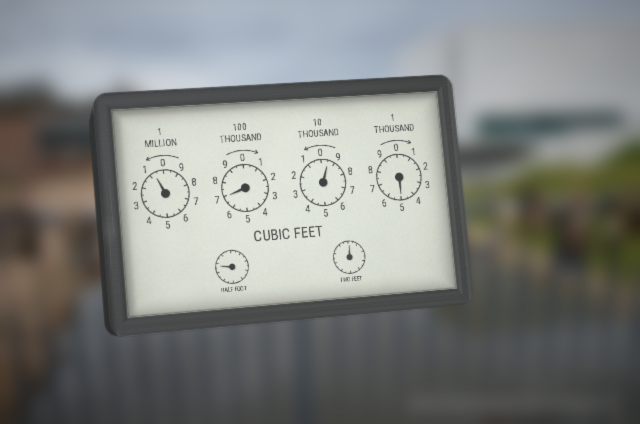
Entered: 69500 ft³
